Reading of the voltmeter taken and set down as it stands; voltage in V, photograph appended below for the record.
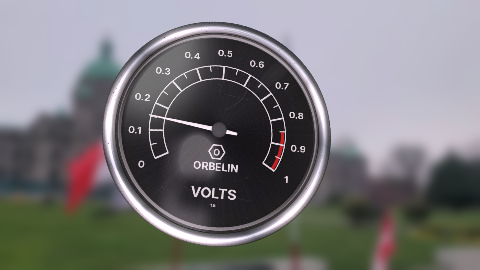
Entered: 0.15 V
